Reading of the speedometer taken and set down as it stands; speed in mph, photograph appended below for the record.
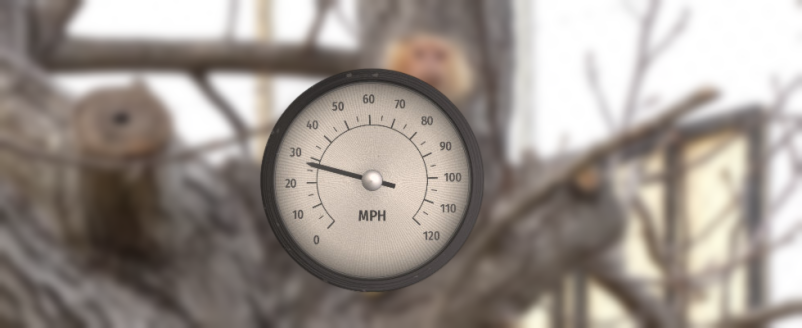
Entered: 27.5 mph
